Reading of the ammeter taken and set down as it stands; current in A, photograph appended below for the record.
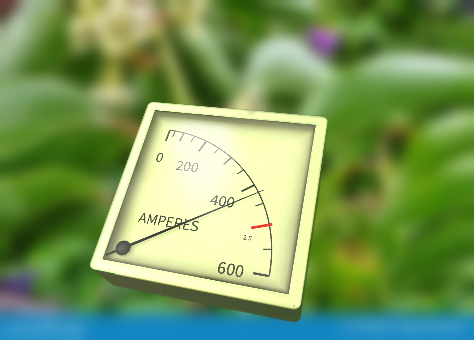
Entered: 425 A
